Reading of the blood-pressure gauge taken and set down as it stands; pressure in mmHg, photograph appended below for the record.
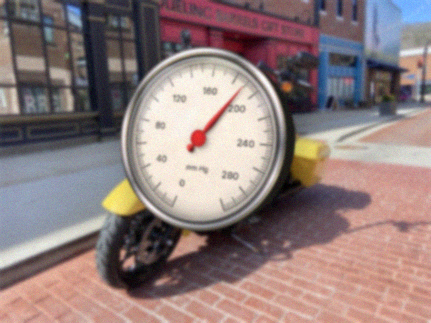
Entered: 190 mmHg
